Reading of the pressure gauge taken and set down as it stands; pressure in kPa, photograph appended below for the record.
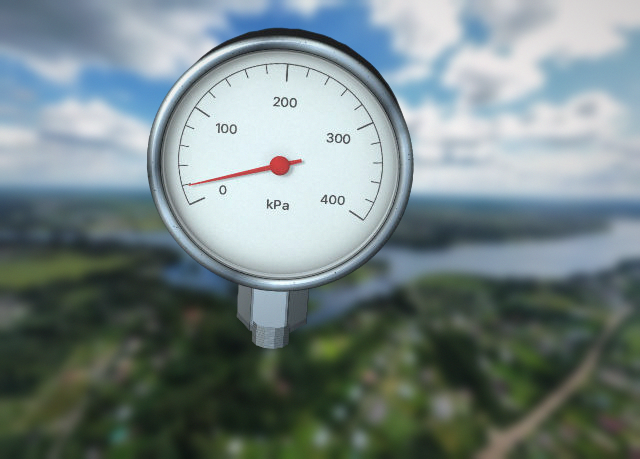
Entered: 20 kPa
